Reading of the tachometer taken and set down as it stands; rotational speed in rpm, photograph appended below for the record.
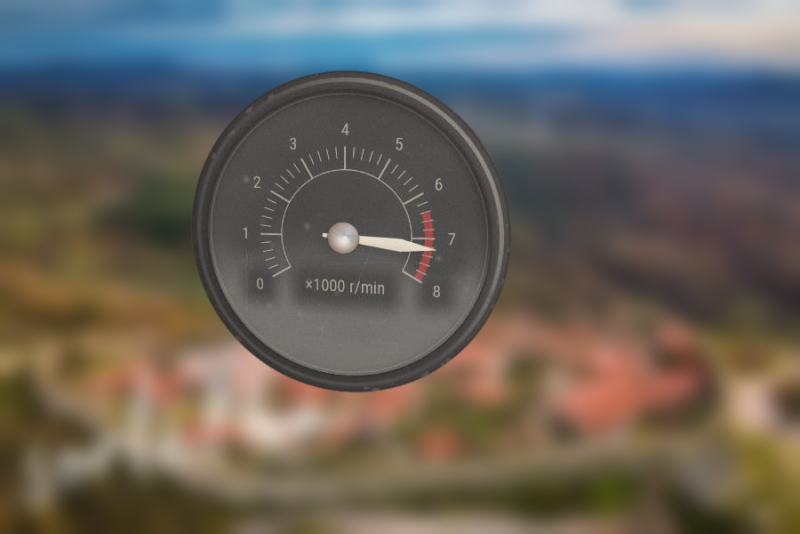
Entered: 7200 rpm
